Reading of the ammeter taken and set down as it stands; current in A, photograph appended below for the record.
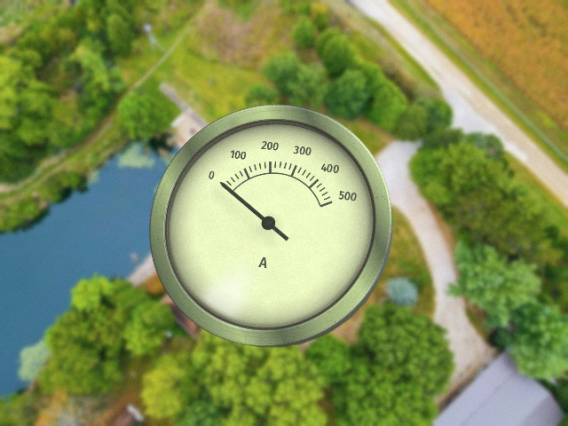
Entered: 0 A
